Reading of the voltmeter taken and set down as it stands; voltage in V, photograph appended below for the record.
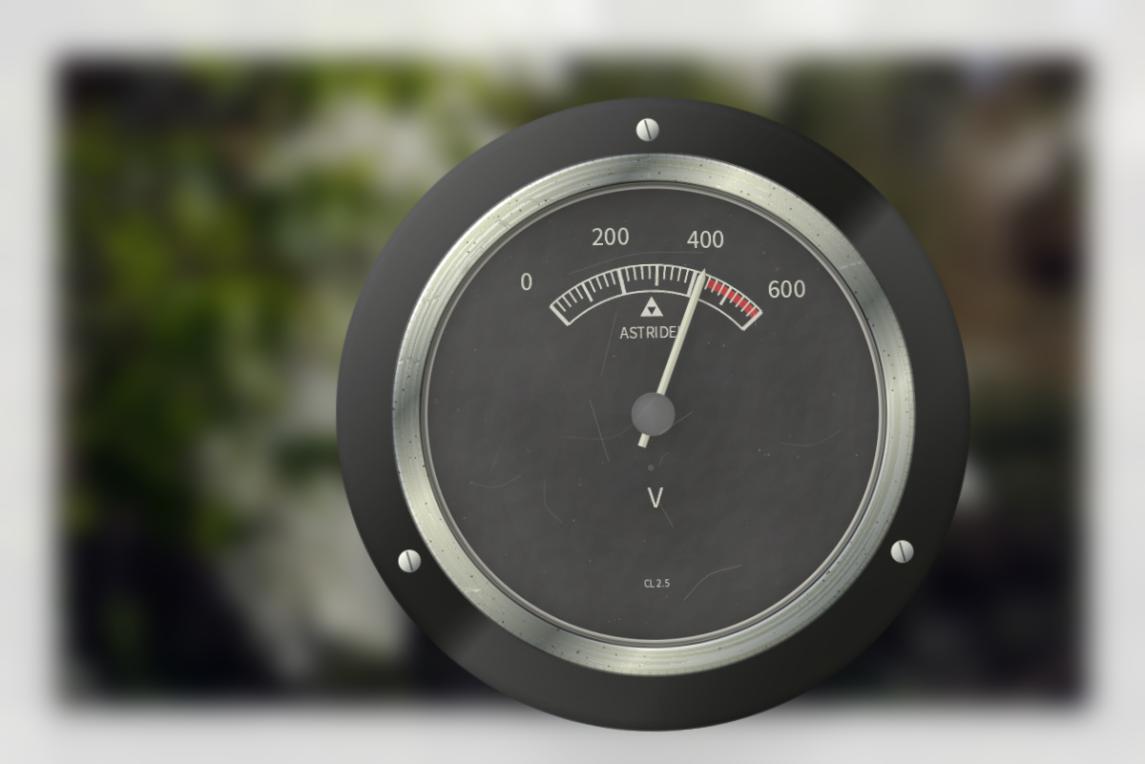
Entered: 420 V
